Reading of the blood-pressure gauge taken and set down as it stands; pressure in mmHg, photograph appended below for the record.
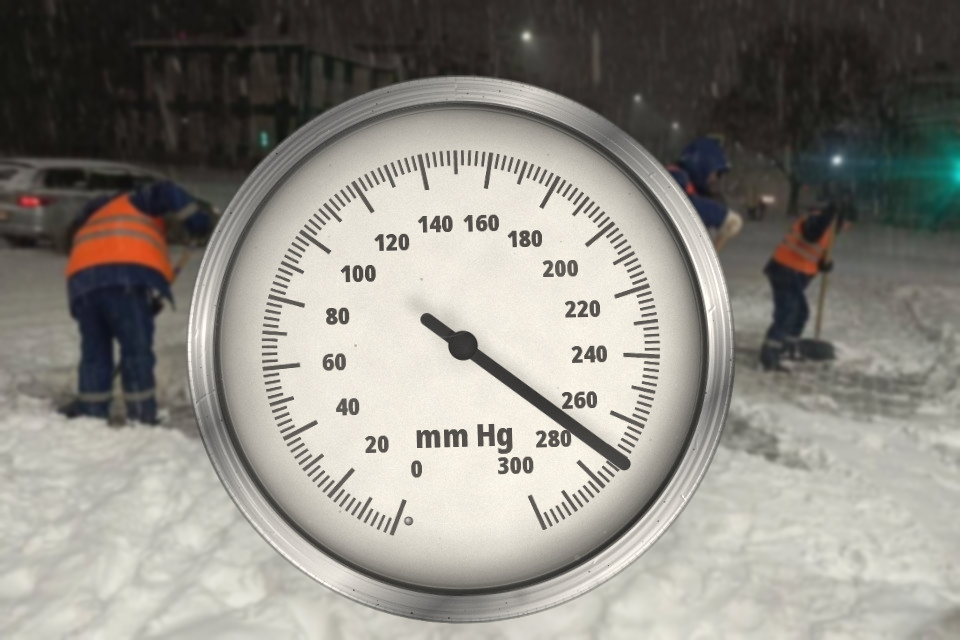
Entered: 272 mmHg
